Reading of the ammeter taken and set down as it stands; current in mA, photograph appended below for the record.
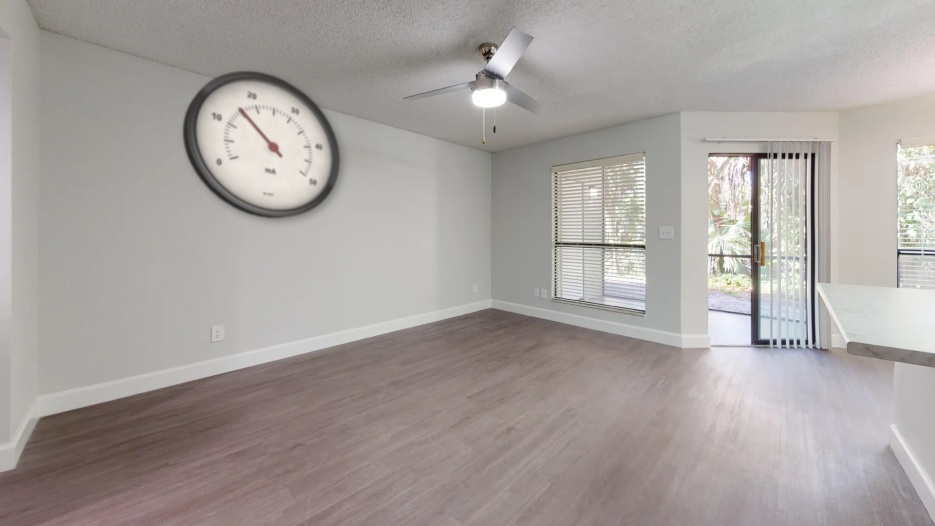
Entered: 15 mA
